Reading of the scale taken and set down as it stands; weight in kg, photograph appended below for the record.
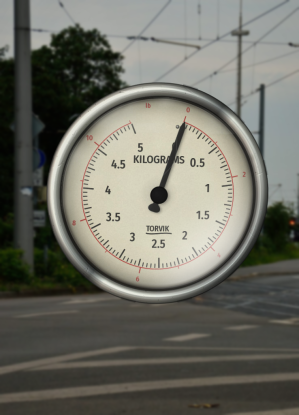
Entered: 0 kg
